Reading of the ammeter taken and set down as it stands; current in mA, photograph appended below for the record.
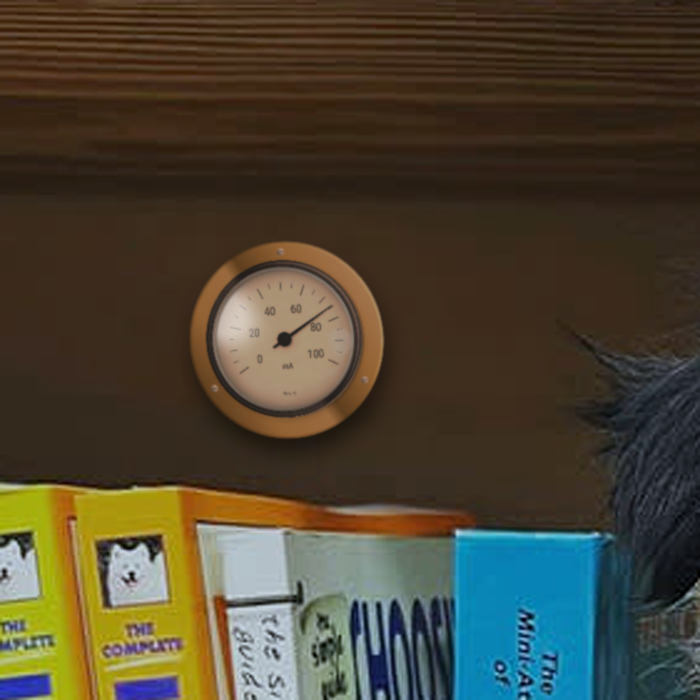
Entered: 75 mA
